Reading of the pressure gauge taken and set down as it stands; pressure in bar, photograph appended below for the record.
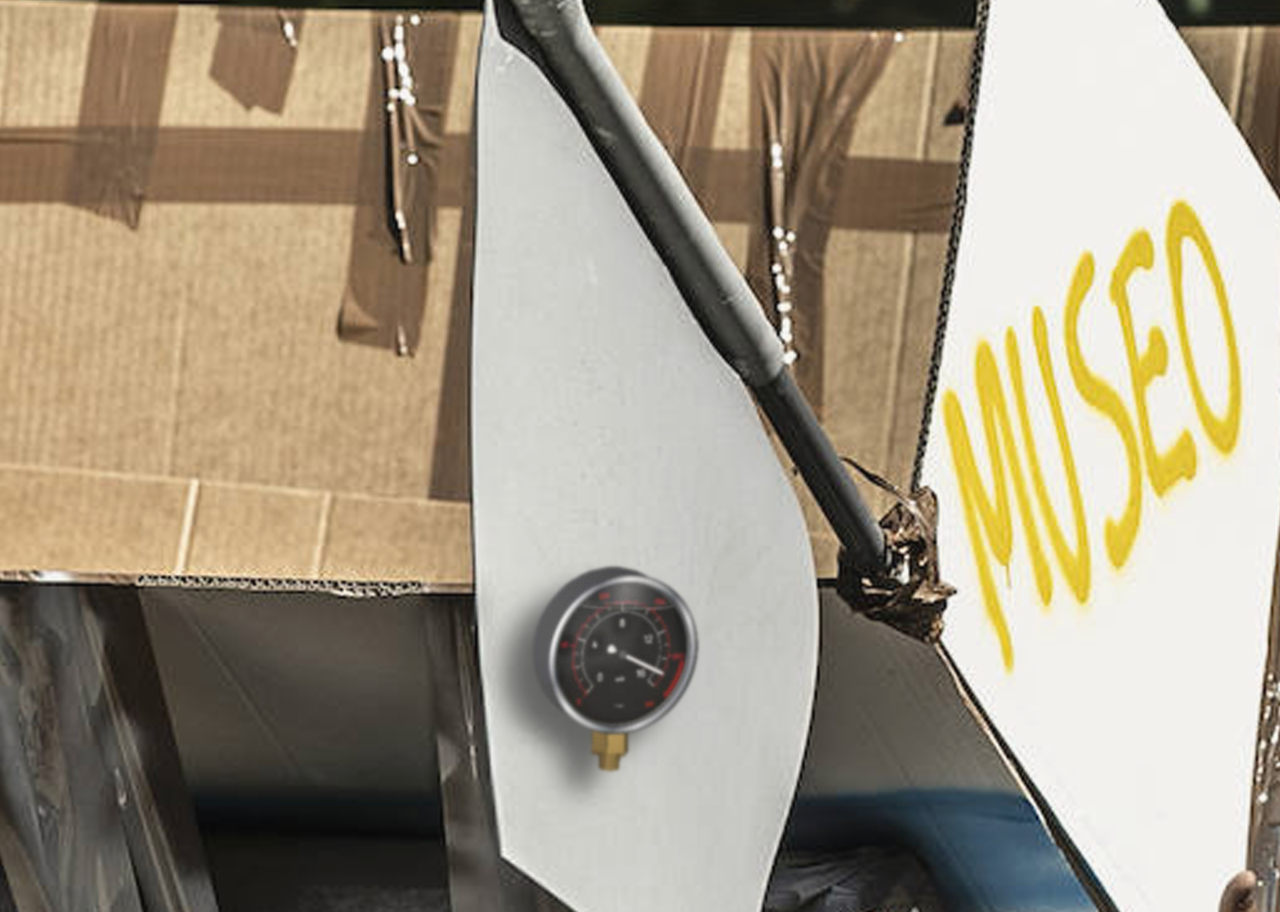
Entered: 15 bar
